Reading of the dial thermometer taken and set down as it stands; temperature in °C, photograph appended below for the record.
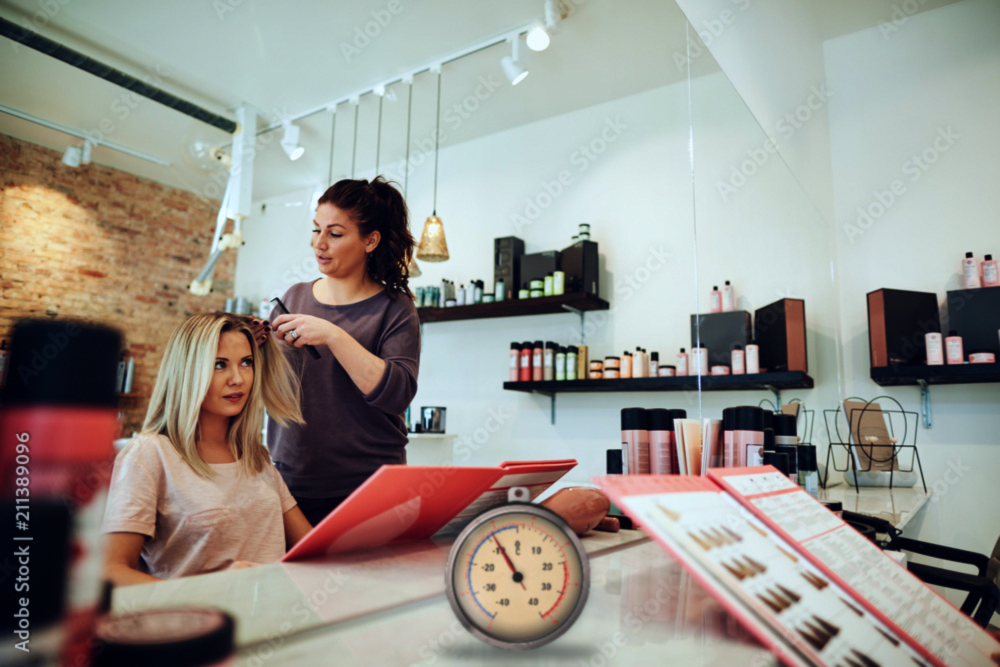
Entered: -8 °C
